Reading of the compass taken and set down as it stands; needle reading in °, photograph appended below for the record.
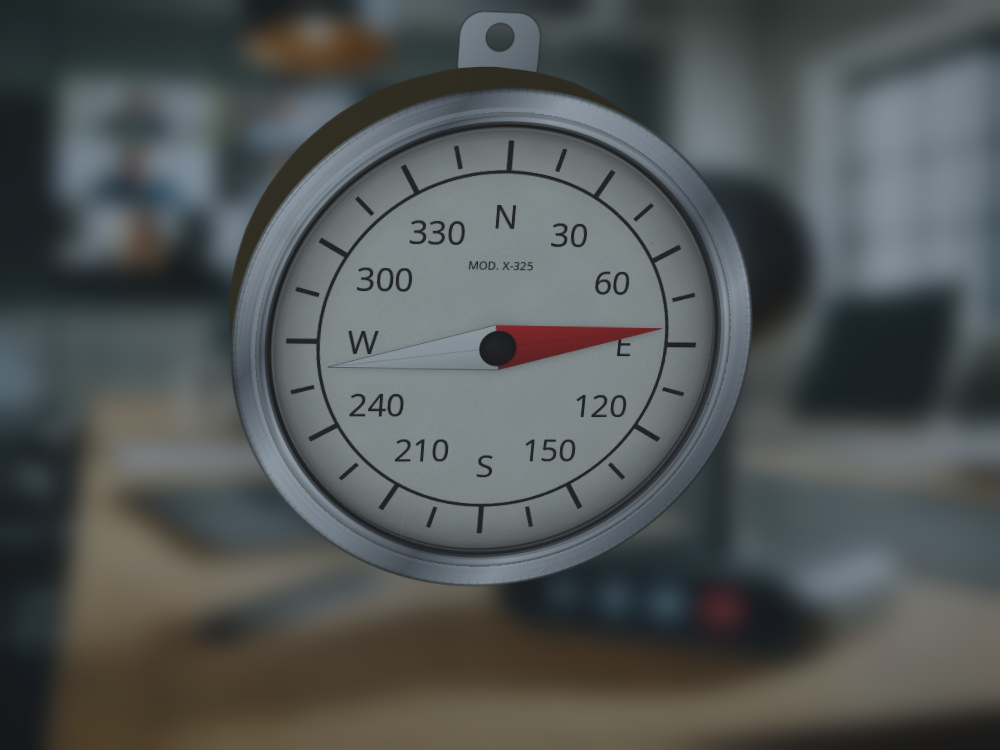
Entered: 82.5 °
